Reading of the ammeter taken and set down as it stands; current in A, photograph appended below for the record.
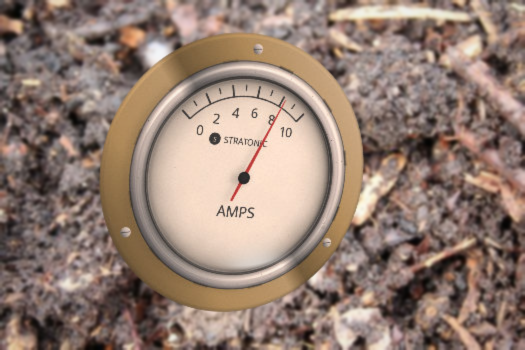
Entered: 8 A
